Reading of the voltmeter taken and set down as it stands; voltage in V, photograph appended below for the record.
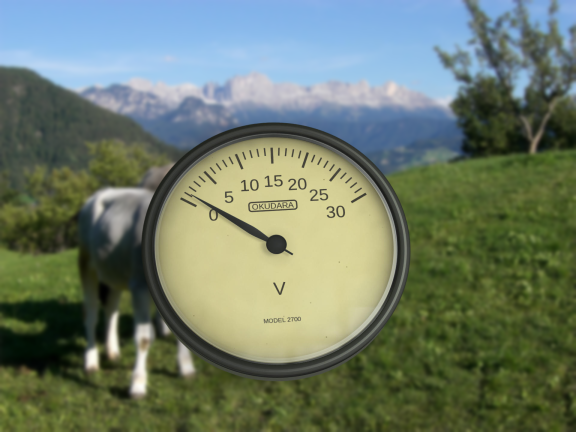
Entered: 1 V
